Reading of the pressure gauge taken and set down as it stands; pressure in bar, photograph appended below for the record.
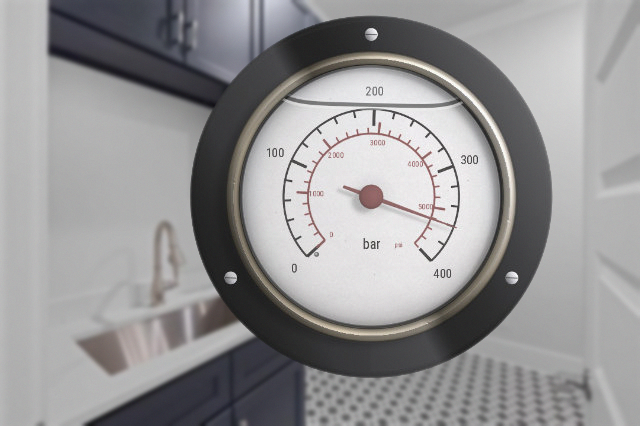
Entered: 360 bar
